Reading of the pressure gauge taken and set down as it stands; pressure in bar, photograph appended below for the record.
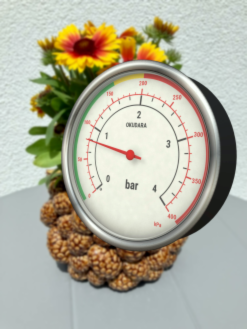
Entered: 0.8 bar
